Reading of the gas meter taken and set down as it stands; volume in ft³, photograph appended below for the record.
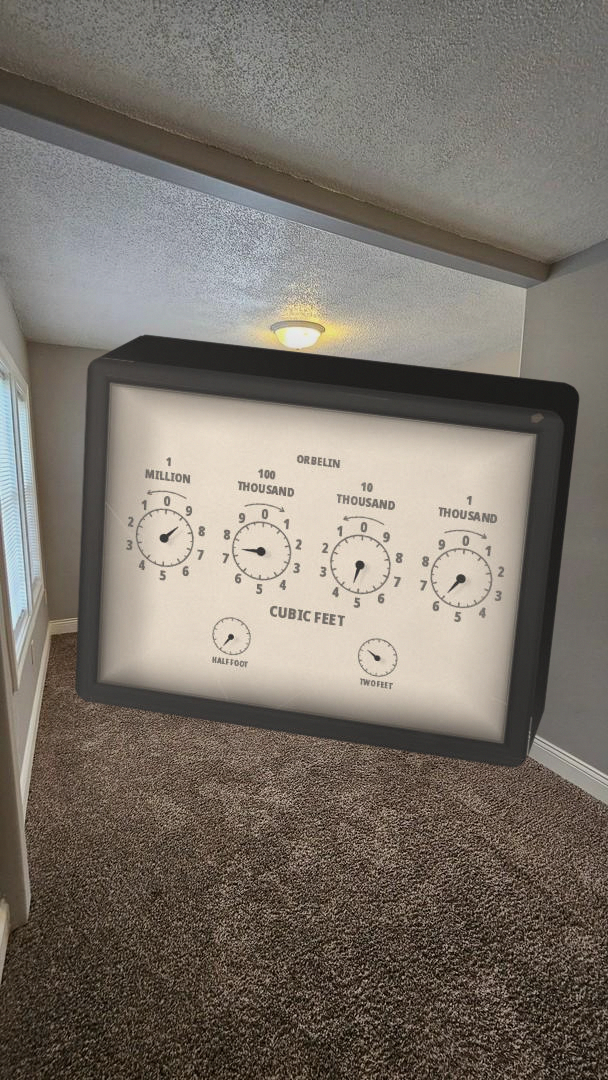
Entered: 874600 ft³
